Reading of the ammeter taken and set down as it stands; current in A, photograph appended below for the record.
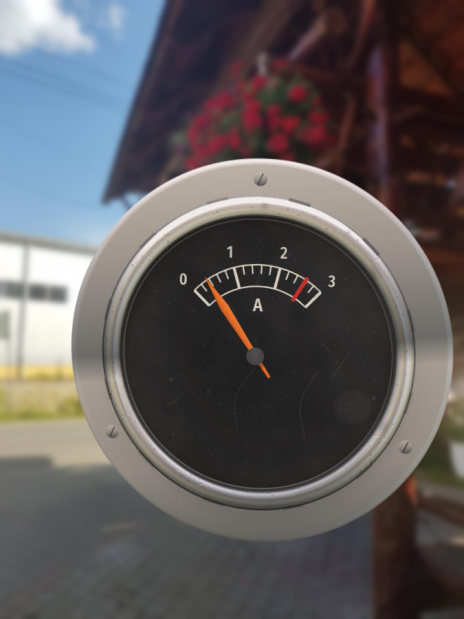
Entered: 0.4 A
